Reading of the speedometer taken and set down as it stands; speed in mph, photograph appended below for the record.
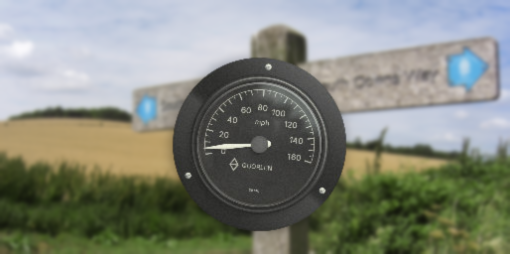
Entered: 5 mph
